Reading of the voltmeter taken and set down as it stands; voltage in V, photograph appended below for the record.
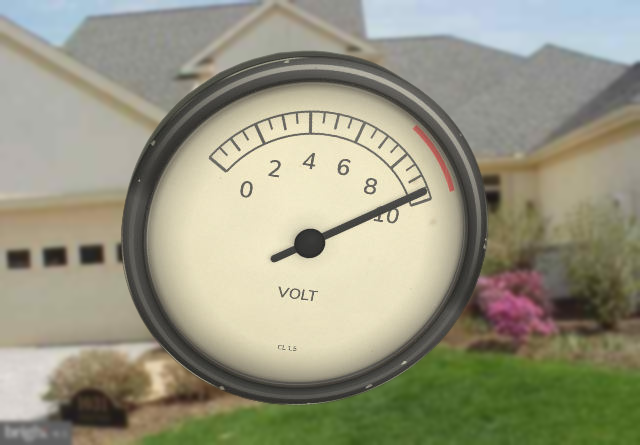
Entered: 9.5 V
